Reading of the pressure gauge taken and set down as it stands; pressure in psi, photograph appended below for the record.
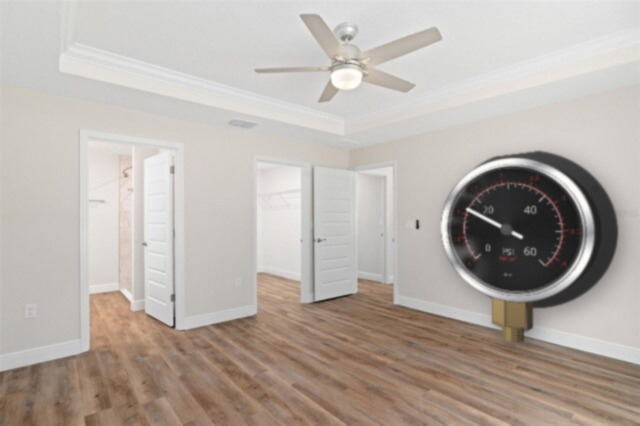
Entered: 16 psi
